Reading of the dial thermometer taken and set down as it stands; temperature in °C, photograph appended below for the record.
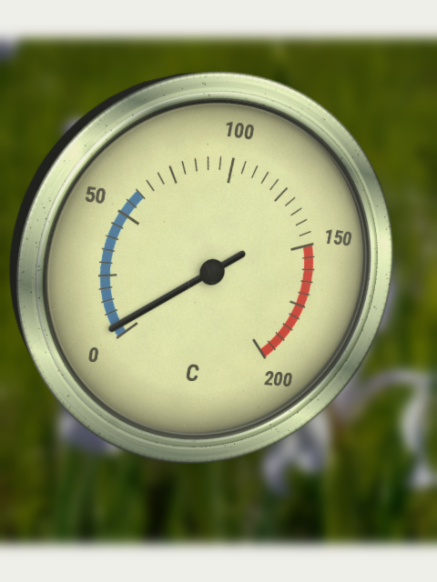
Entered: 5 °C
